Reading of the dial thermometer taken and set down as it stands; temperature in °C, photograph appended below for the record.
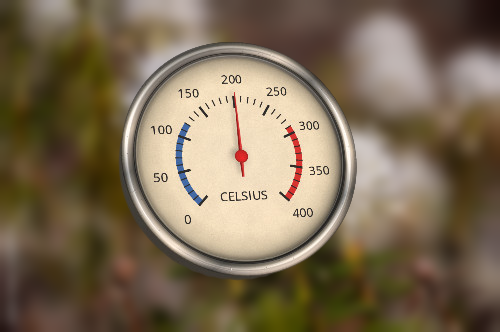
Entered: 200 °C
